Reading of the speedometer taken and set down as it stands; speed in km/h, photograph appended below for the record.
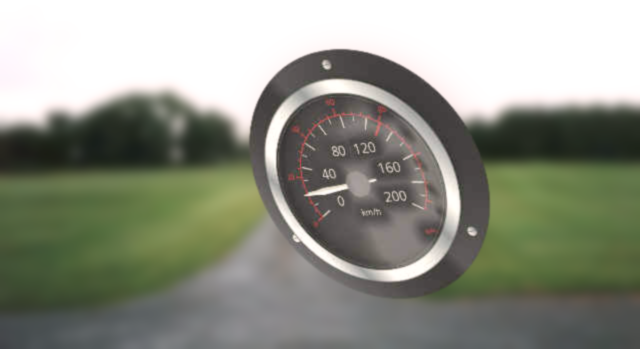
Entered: 20 km/h
